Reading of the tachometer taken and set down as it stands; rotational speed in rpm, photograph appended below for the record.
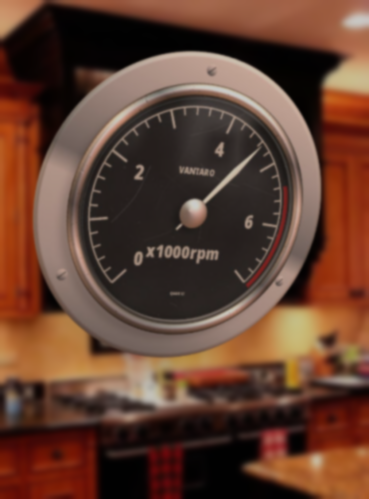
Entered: 4600 rpm
